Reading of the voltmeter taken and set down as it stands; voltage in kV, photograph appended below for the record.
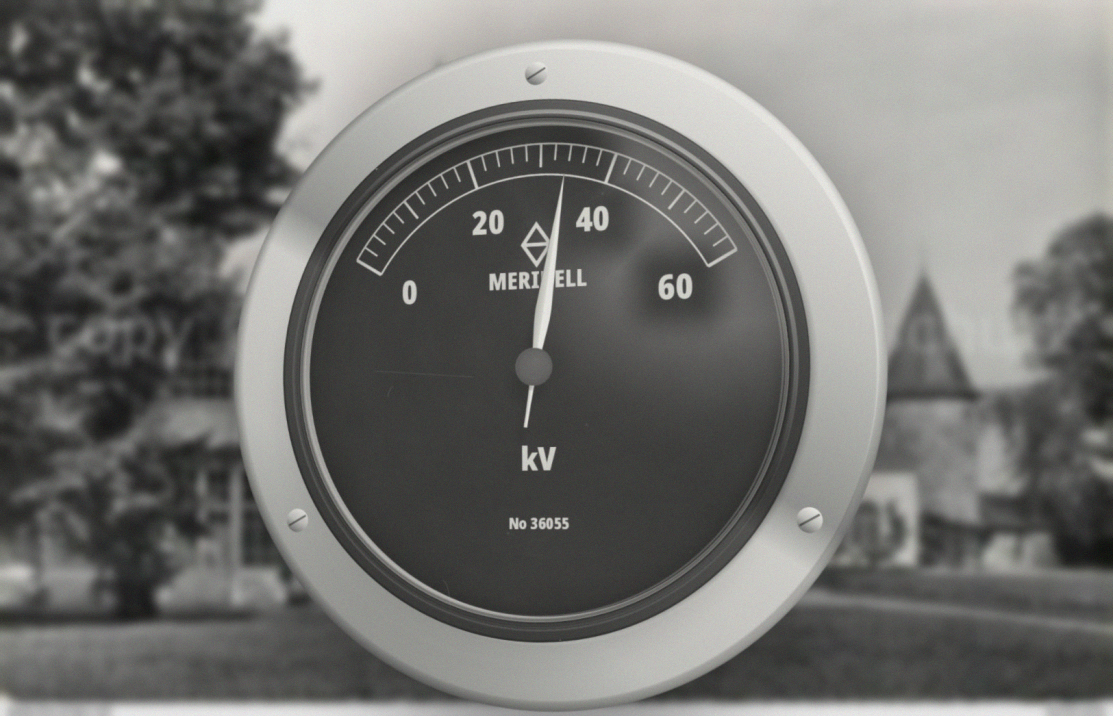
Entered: 34 kV
